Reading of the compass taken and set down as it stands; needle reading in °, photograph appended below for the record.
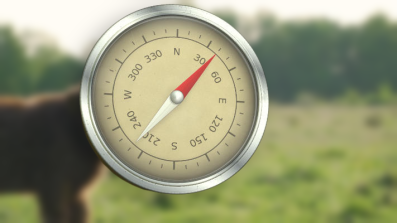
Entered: 40 °
